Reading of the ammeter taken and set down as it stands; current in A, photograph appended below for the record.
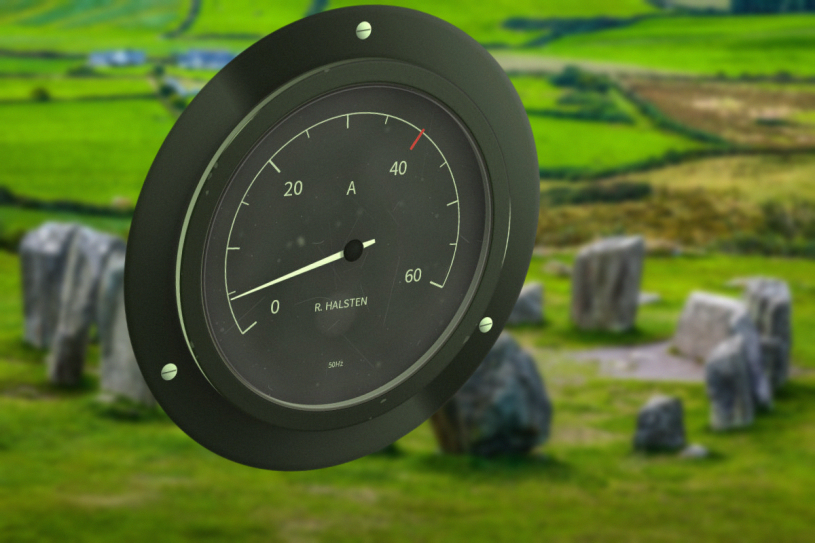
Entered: 5 A
